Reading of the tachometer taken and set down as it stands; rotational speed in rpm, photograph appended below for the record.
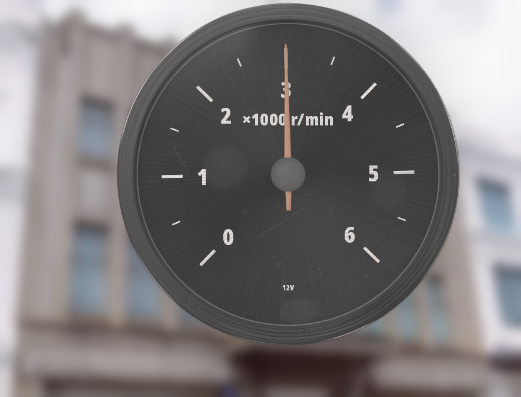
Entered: 3000 rpm
